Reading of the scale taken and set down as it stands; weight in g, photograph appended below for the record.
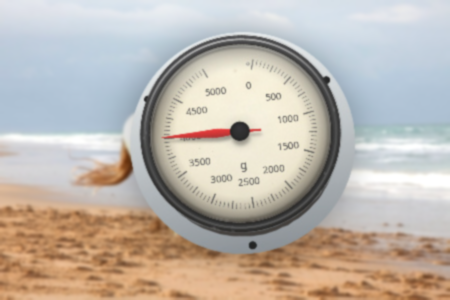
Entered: 4000 g
